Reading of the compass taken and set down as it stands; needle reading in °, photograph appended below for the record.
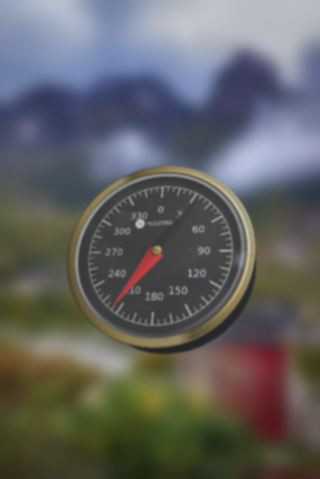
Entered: 215 °
